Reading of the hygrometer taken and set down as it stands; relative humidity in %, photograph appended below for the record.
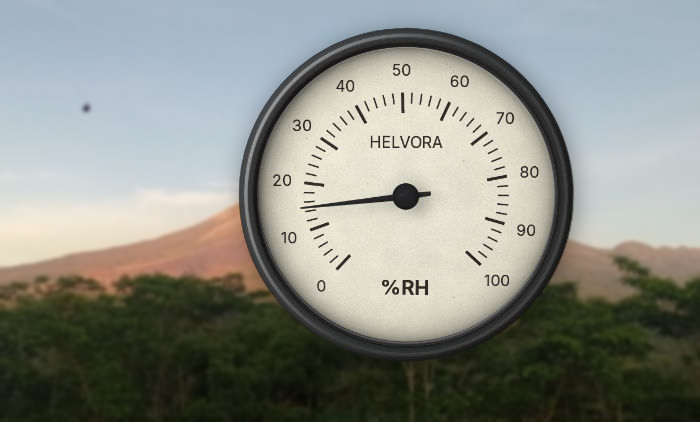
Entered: 15 %
